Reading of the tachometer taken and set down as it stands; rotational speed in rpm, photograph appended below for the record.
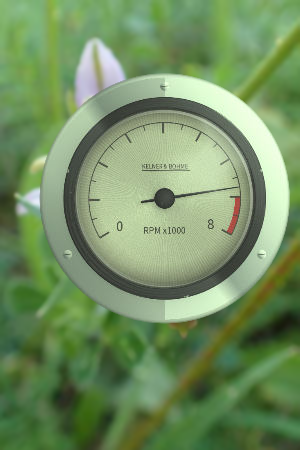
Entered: 6750 rpm
